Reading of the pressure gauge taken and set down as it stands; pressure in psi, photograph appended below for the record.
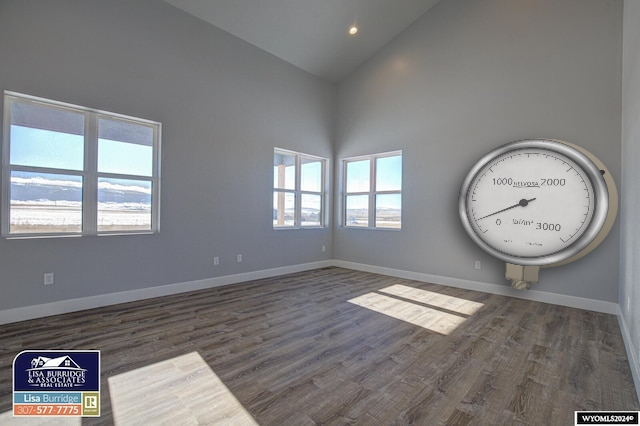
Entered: 200 psi
